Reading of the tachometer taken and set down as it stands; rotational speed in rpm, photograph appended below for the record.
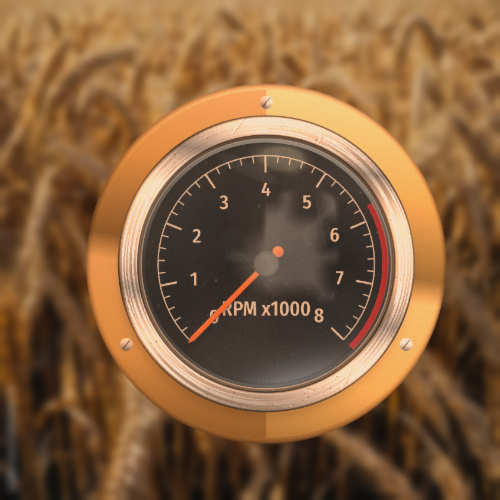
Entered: 0 rpm
